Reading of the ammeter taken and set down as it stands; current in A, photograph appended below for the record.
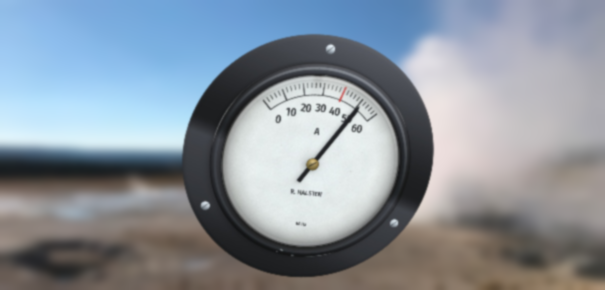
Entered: 50 A
